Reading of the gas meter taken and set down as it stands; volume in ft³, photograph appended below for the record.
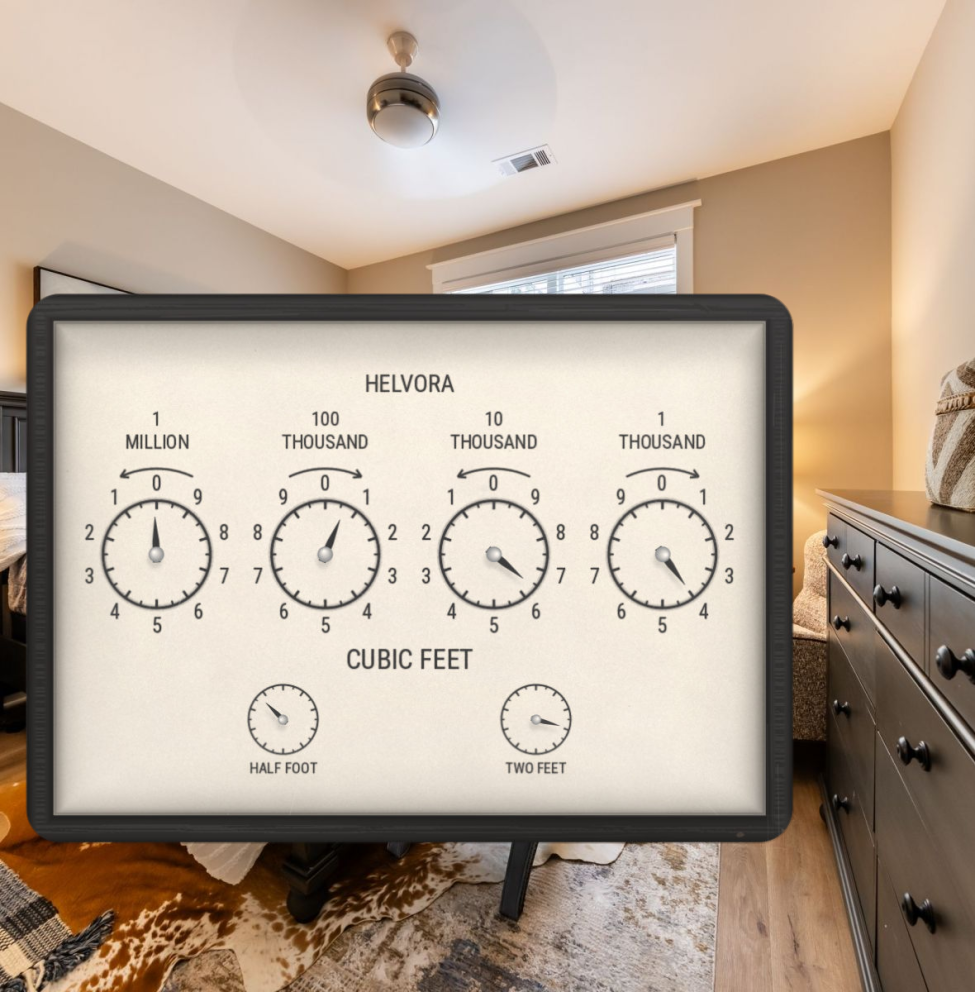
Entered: 6400 ft³
